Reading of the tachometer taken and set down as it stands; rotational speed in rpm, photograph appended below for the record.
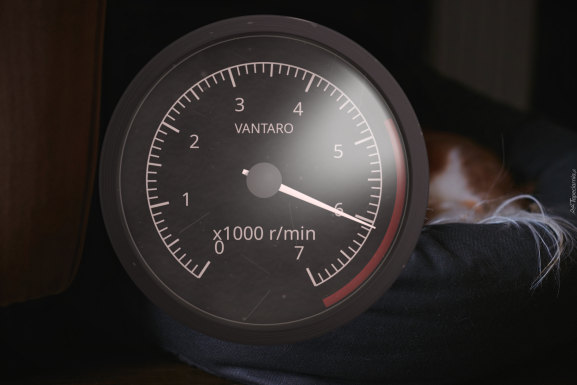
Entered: 6050 rpm
